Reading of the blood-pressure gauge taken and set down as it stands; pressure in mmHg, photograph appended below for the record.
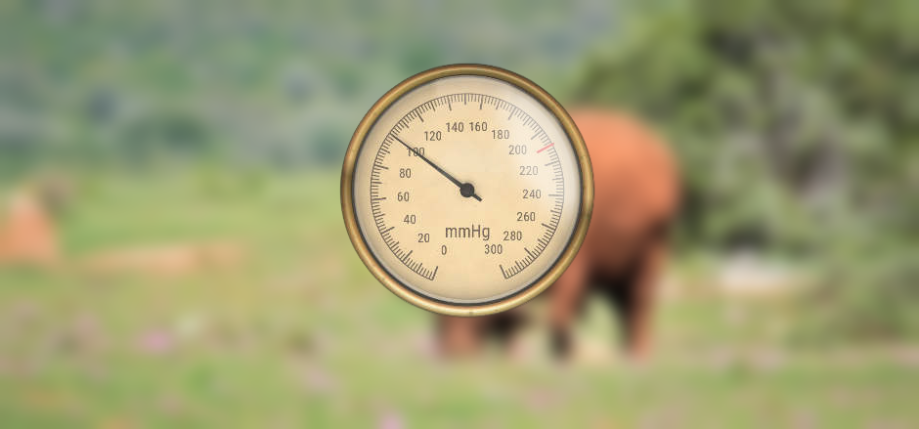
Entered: 100 mmHg
